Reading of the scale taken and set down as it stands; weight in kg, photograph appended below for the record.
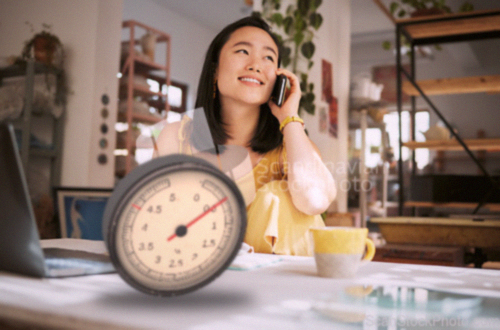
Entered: 0.5 kg
